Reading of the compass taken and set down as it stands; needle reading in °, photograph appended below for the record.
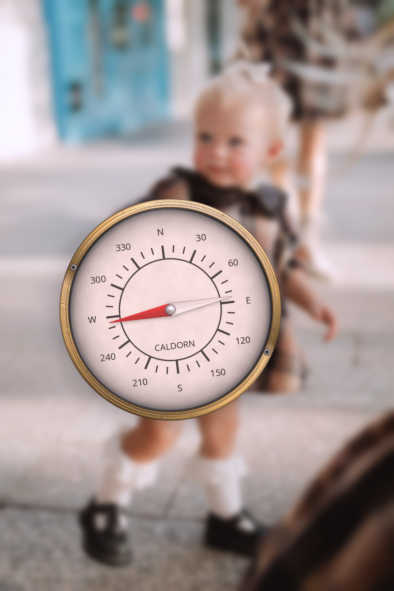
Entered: 265 °
